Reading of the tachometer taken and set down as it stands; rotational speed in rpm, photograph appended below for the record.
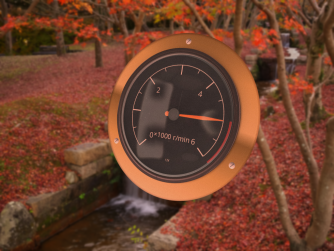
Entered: 5000 rpm
